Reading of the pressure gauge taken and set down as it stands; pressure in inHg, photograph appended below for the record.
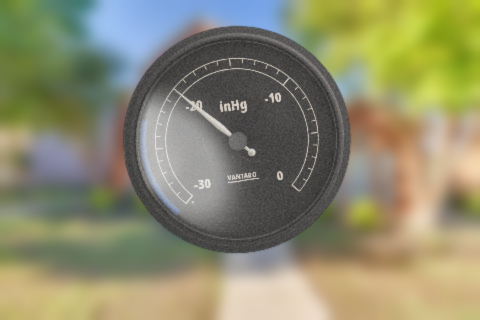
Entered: -20 inHg
